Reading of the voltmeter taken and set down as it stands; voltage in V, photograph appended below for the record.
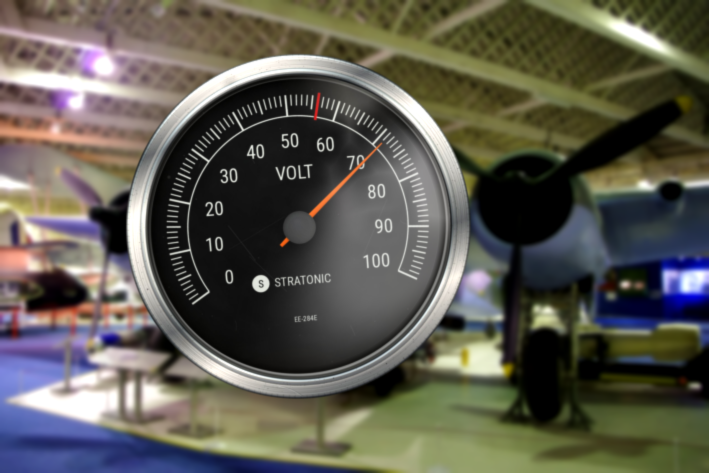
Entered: 71 V
